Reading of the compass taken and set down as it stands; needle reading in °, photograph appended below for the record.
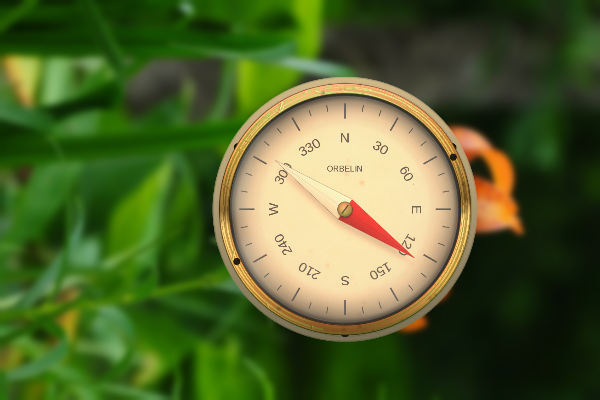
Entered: 125 °
